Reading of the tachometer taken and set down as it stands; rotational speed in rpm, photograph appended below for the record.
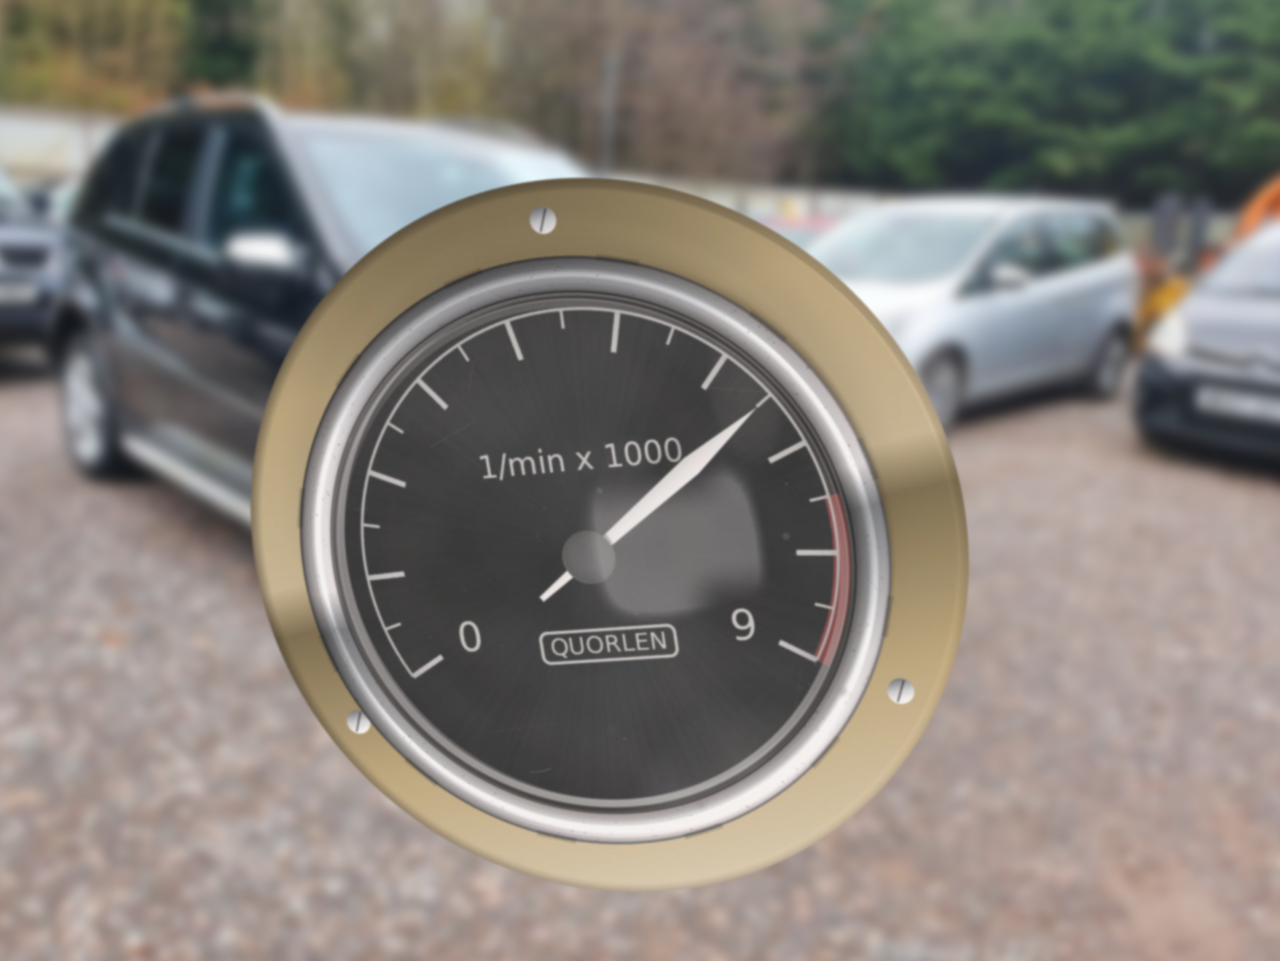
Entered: 6500 rpm
